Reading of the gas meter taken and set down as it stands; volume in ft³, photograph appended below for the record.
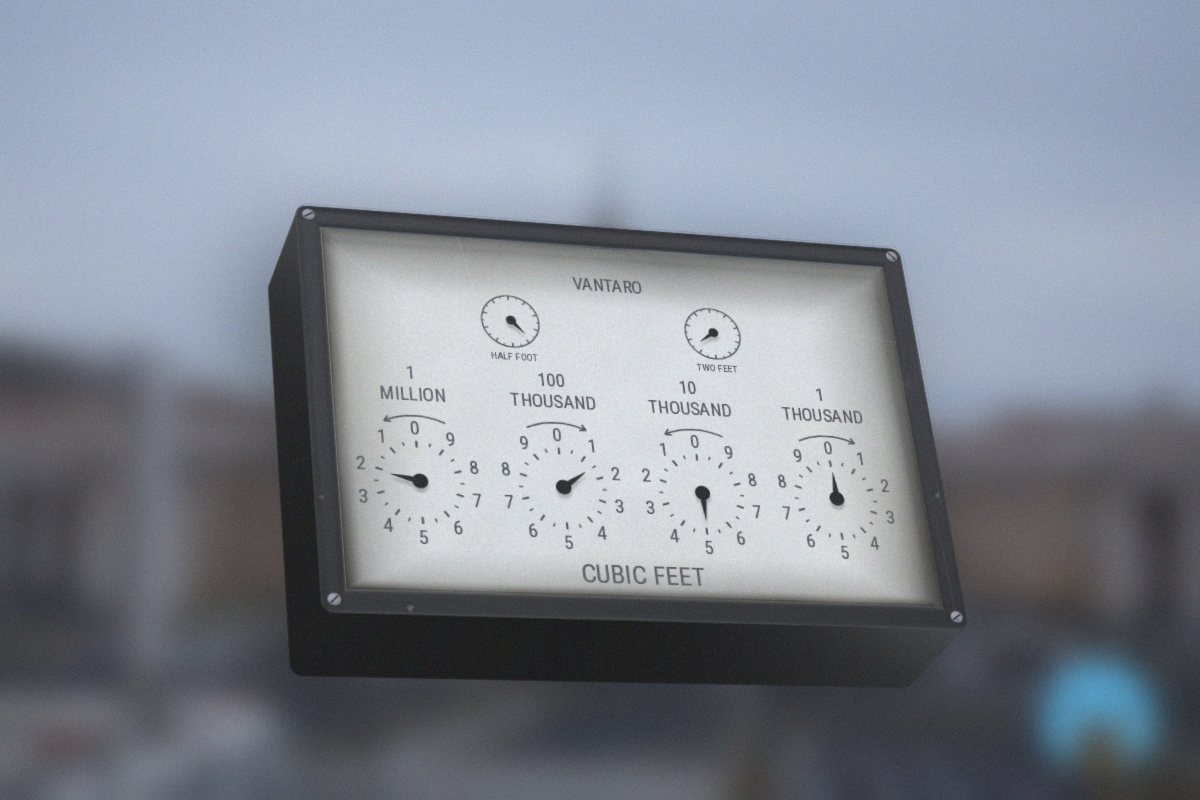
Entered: 215000 ft³
